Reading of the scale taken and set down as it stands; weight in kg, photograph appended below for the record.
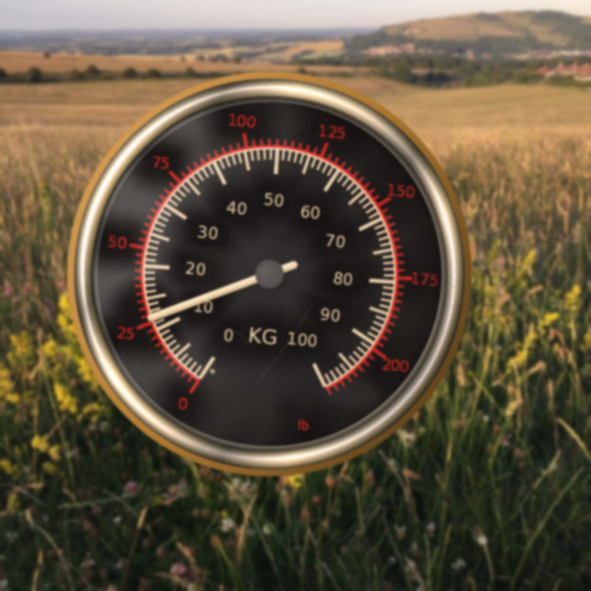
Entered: 12 kg
